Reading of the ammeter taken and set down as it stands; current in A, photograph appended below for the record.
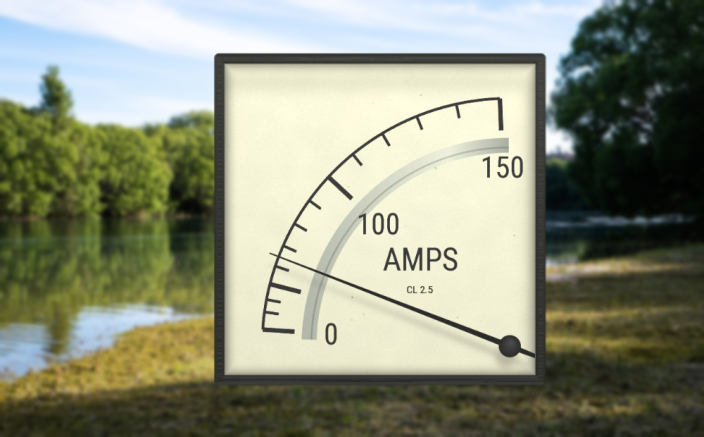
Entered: 65 A
